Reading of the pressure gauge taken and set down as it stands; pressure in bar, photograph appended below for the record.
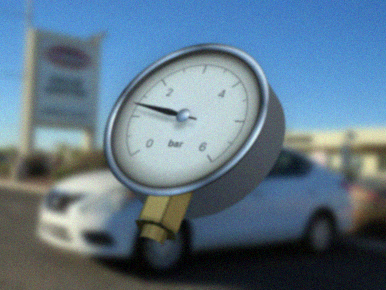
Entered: 1.25 bar
